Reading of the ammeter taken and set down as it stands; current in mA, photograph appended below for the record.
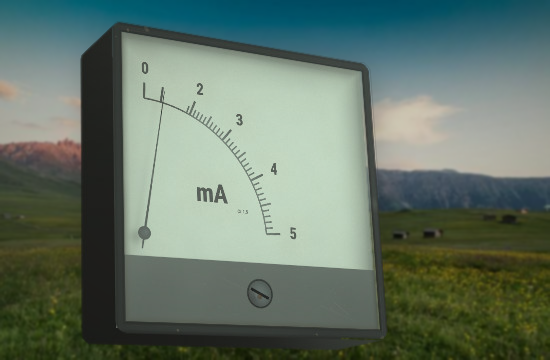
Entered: 1 mA
